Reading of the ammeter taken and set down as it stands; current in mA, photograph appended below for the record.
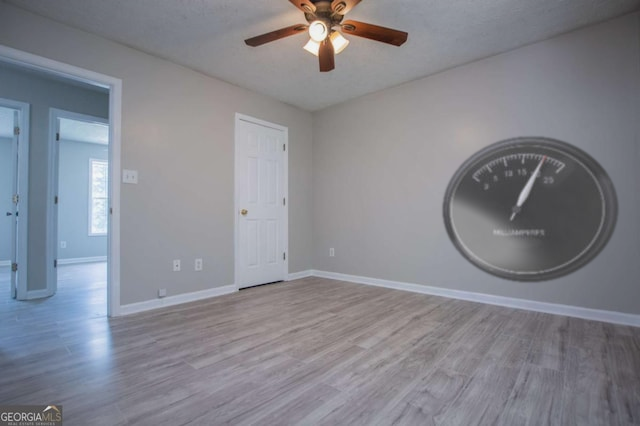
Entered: 20 mA
